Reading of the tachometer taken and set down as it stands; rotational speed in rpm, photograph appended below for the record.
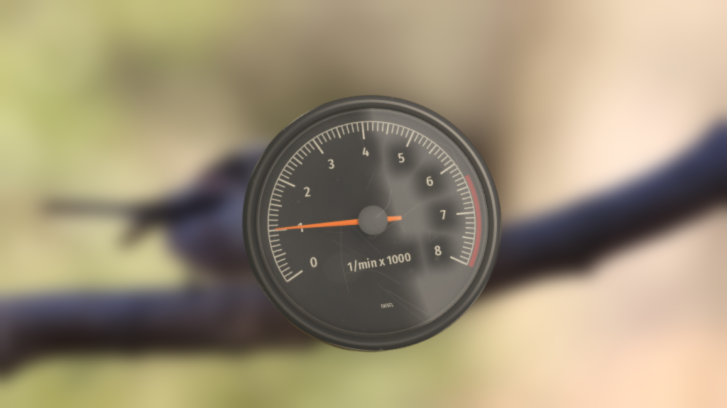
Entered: 1000 rpm
